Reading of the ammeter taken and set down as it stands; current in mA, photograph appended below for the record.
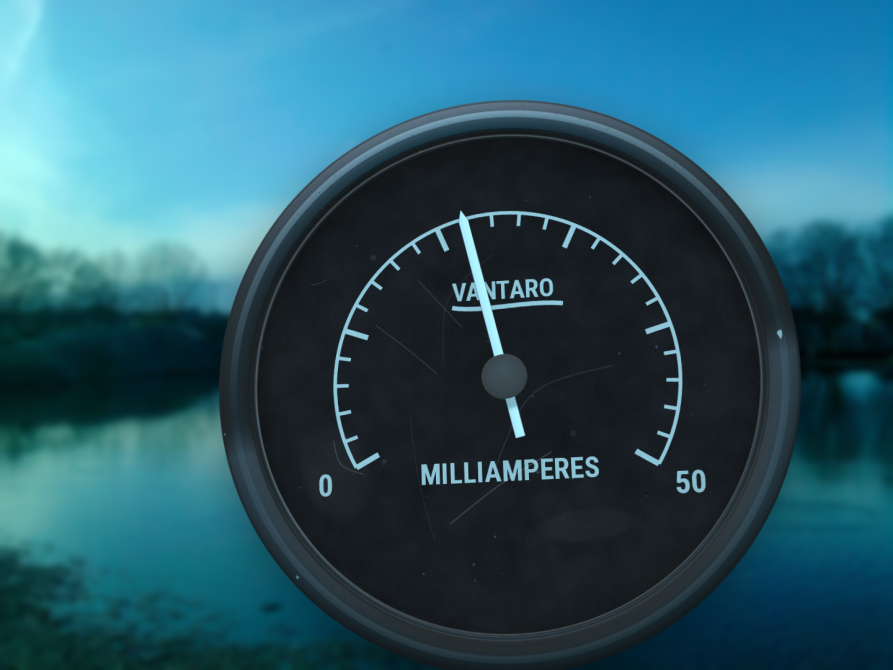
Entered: 22 mA
